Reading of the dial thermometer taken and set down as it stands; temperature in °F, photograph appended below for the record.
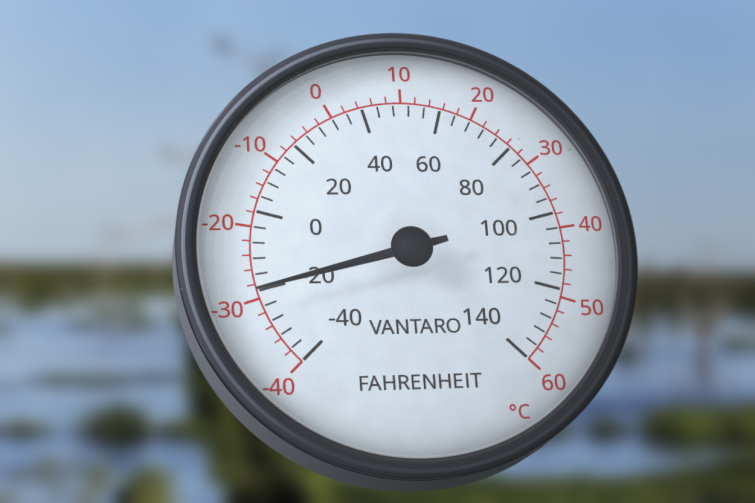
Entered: -20 °F
